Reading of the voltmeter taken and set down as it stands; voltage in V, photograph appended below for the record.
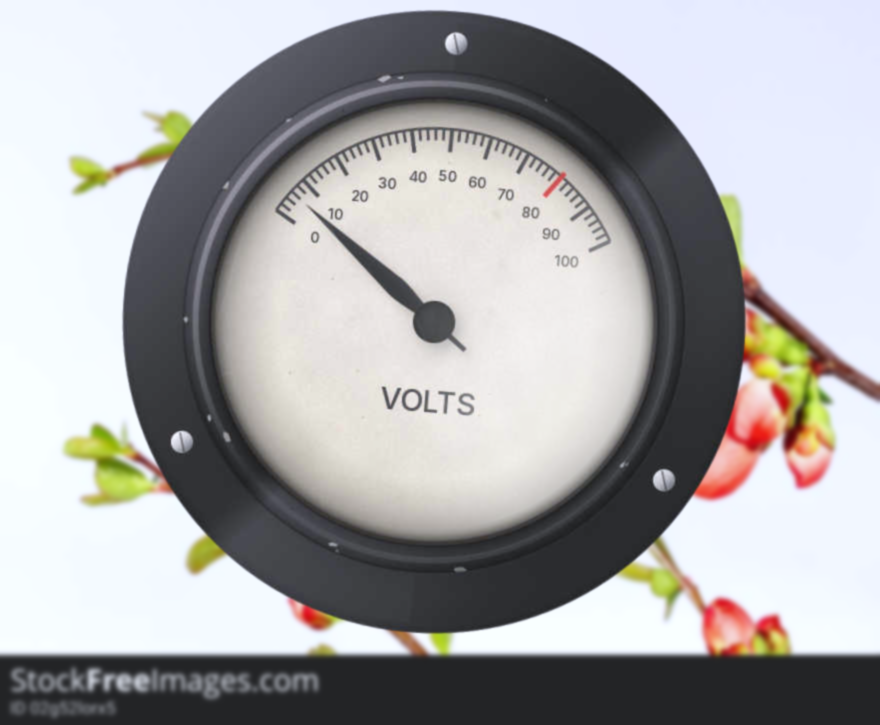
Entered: 6 V
